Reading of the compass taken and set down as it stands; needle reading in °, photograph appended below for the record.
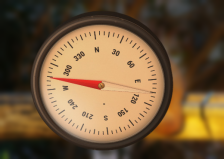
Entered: 285 °
